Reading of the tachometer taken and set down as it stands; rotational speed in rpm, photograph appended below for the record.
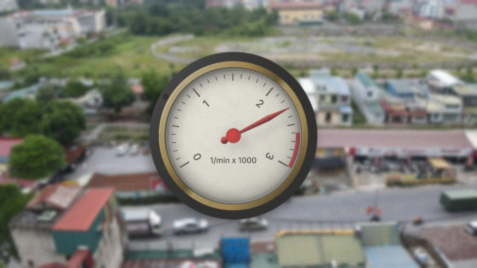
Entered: 2300 rpm
